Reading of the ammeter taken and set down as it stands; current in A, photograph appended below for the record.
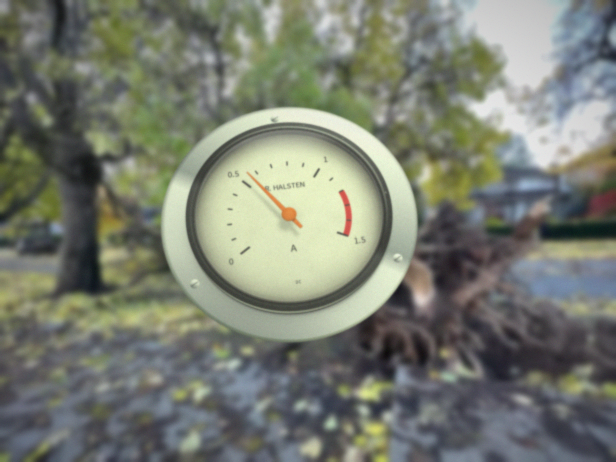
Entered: 0.55 A
